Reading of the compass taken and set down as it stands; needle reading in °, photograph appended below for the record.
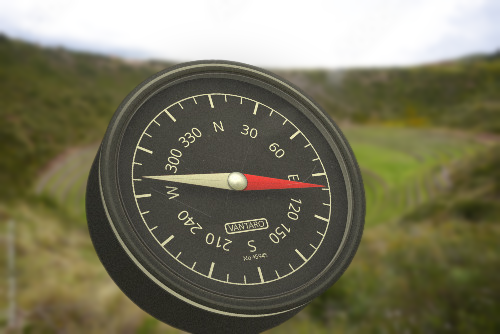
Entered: 100 °
